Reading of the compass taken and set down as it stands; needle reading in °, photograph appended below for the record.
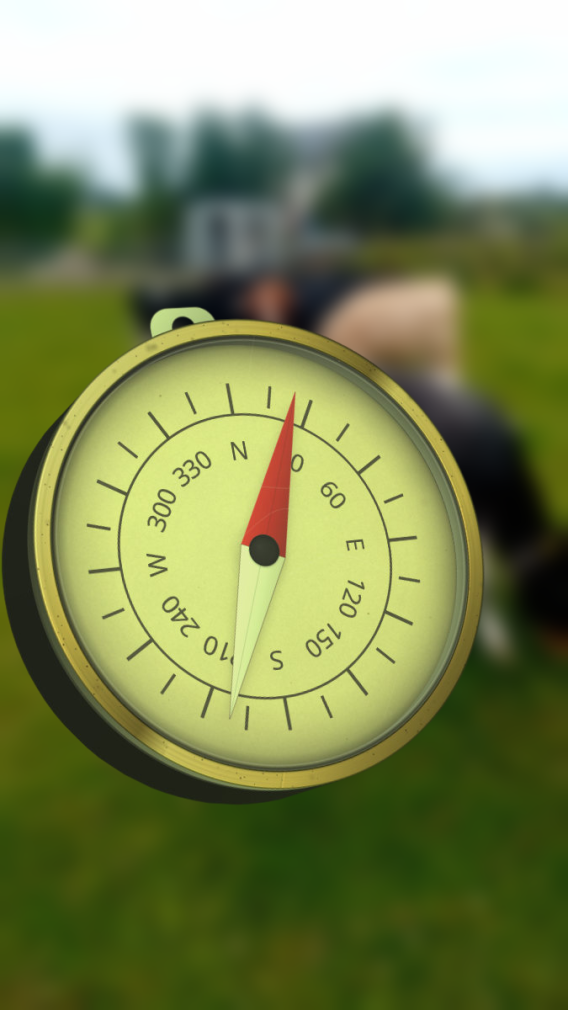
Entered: 22.5 °
